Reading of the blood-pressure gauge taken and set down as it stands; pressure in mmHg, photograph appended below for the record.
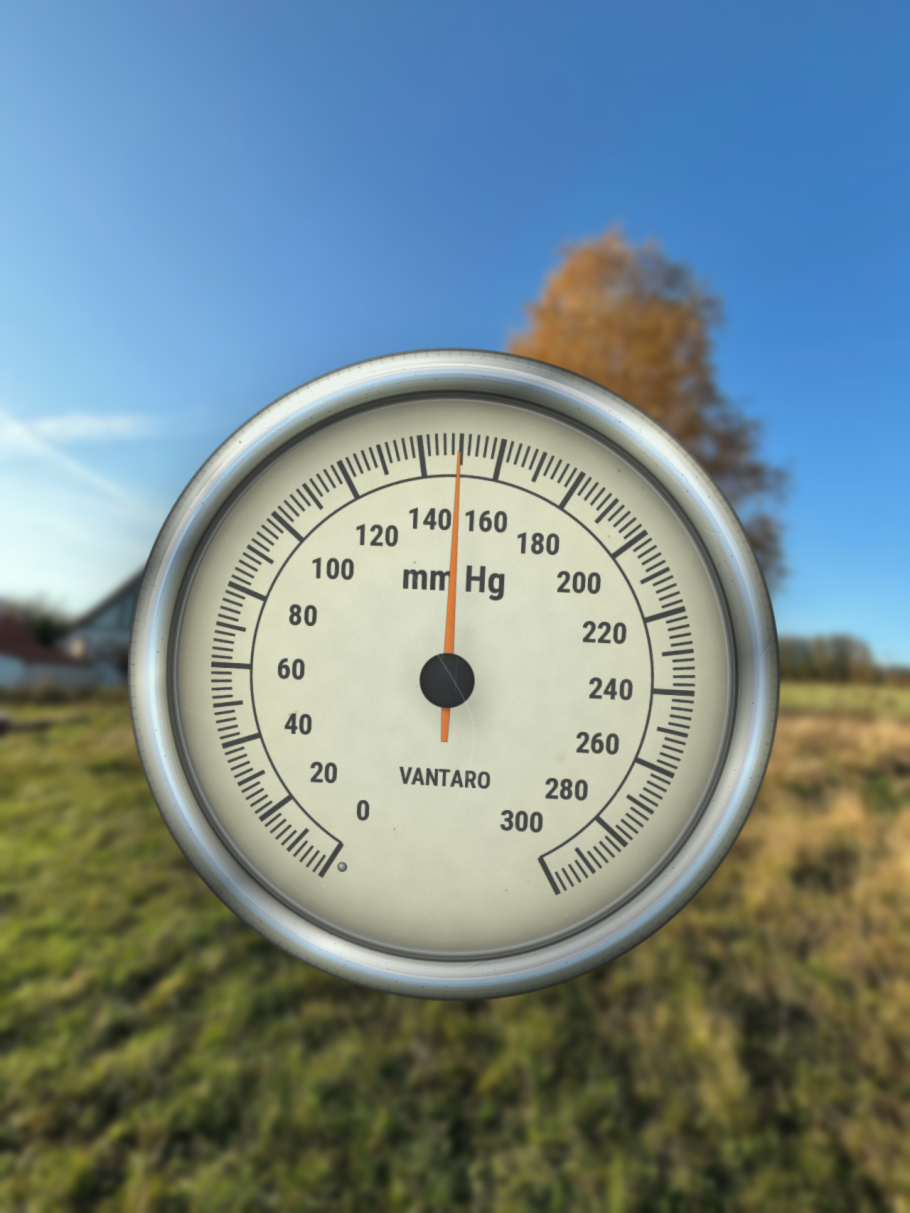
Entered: 150 mmHg
